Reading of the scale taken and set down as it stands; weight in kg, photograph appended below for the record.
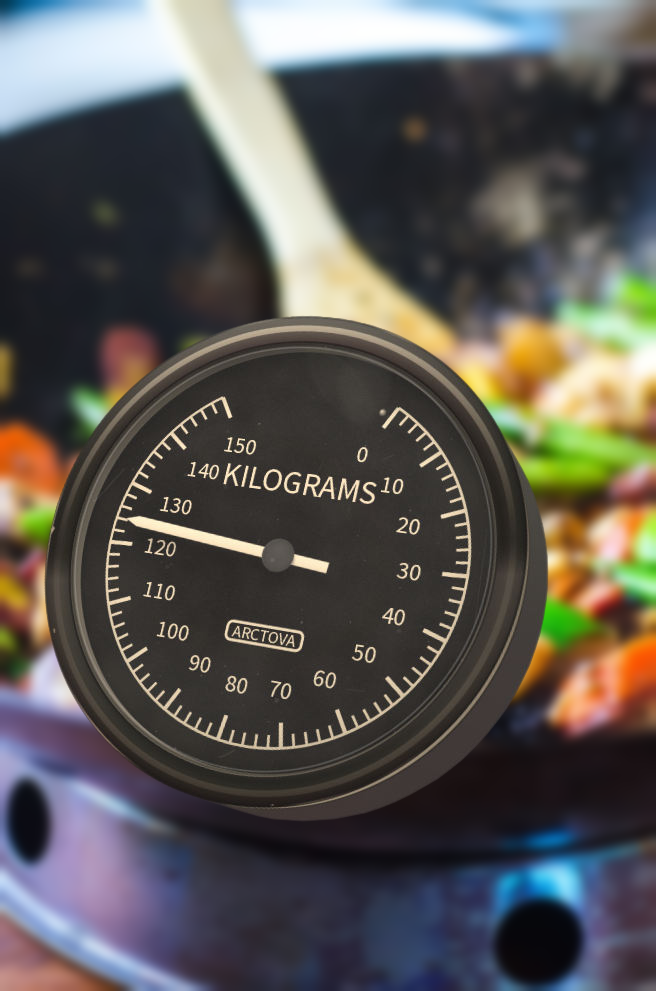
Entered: 124 kg
